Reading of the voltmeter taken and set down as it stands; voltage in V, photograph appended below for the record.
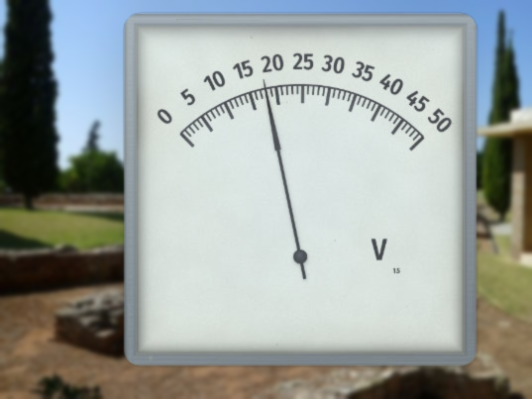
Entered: 18 V
